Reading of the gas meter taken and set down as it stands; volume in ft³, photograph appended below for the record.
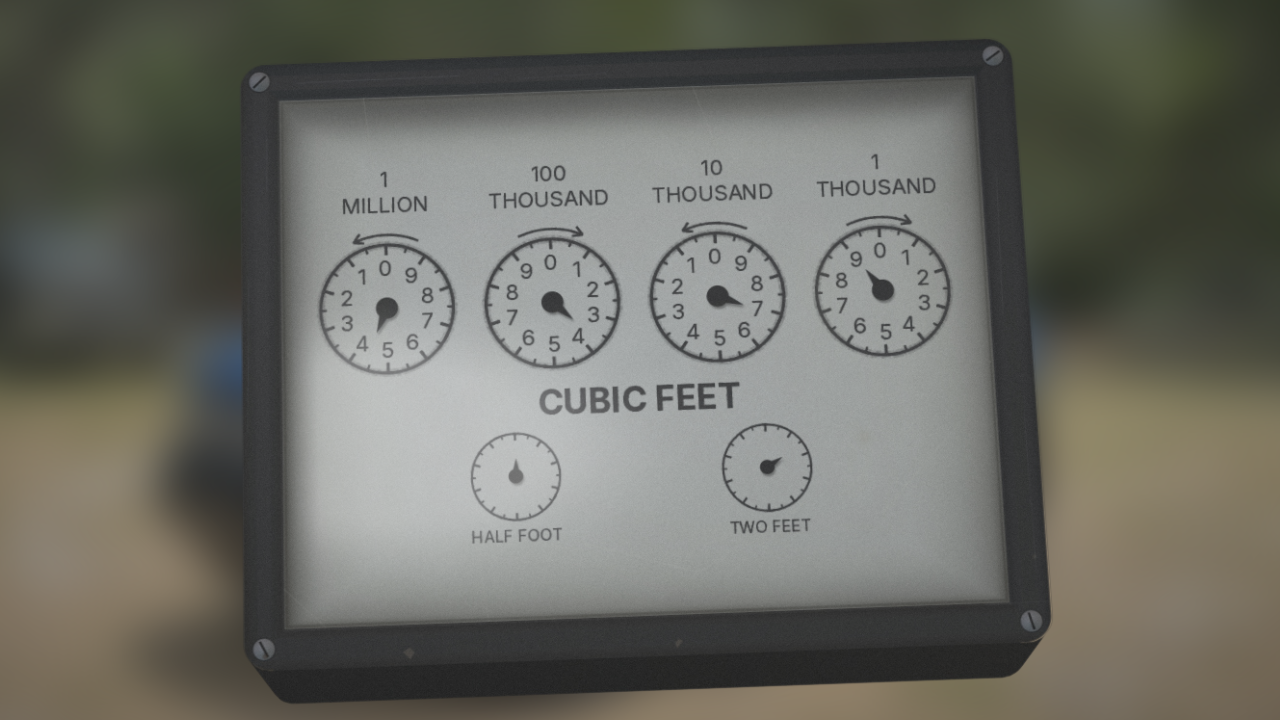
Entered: 436900 ft³
